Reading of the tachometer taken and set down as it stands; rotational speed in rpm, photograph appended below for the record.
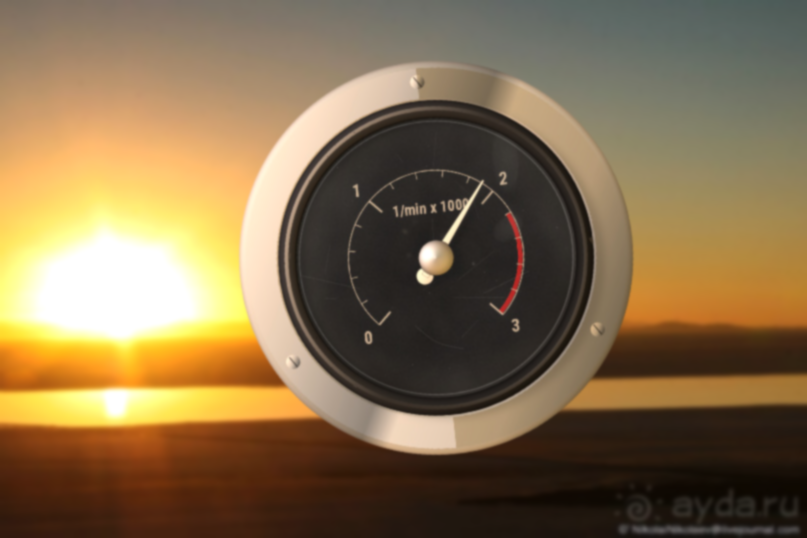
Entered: 1900 rpm
